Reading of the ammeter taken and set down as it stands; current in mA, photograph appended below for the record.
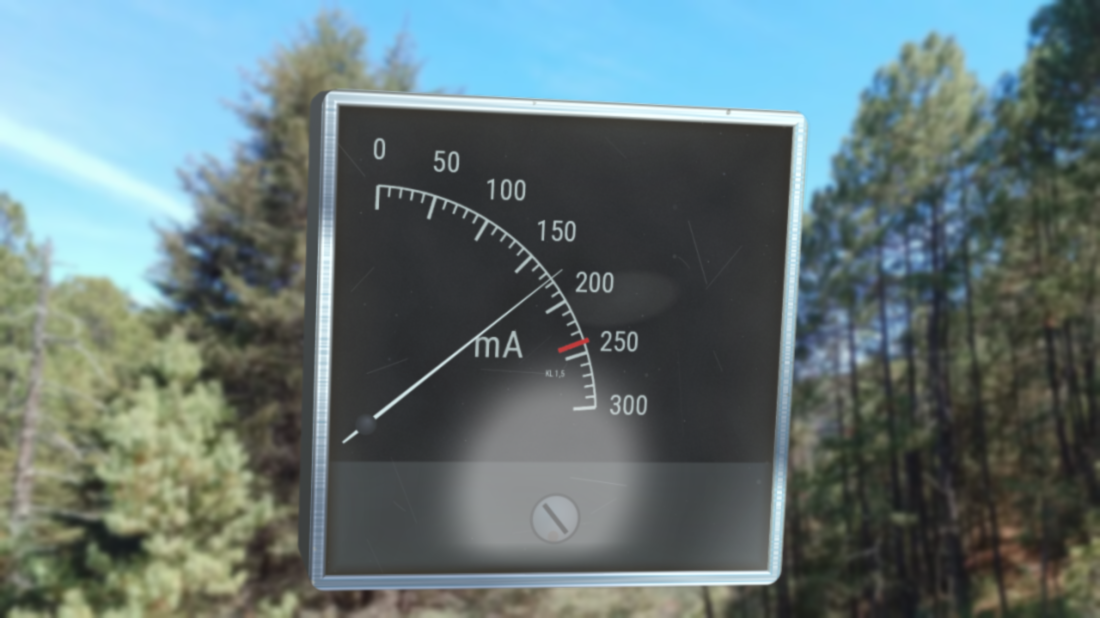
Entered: 175 mA
